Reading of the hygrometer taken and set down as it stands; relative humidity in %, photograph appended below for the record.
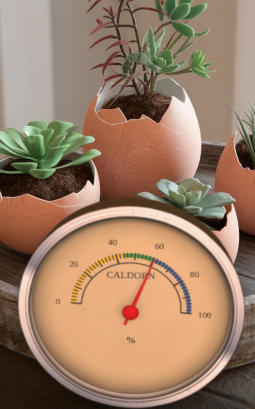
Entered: 60 %
